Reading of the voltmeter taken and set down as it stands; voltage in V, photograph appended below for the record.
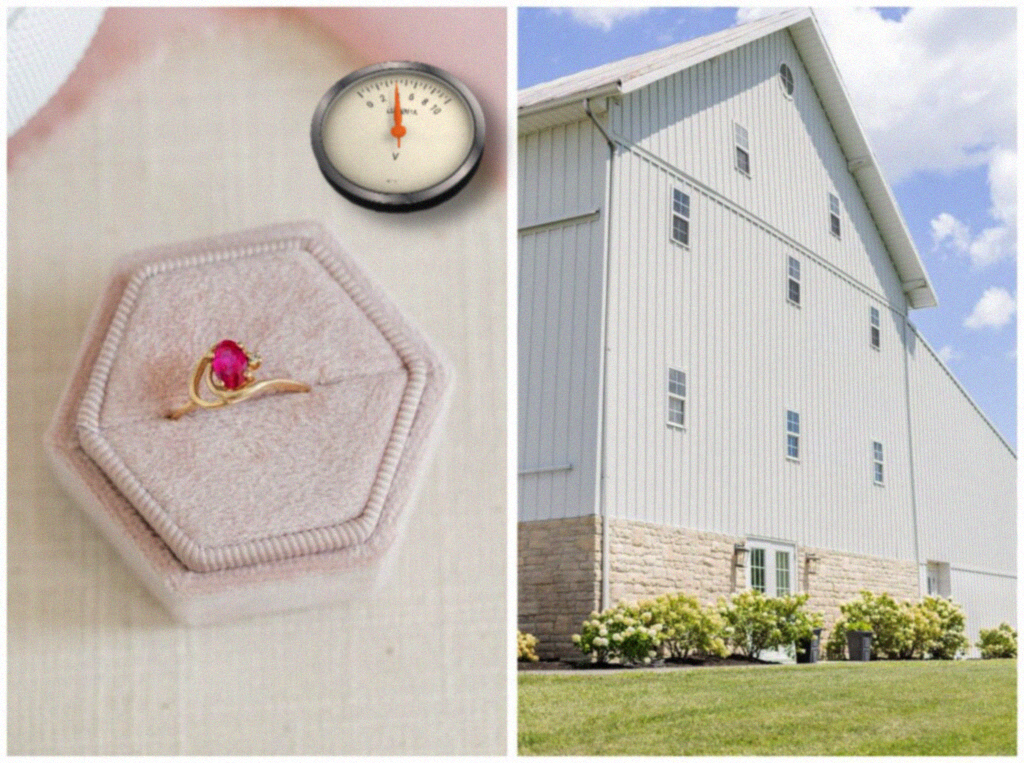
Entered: 4 V
